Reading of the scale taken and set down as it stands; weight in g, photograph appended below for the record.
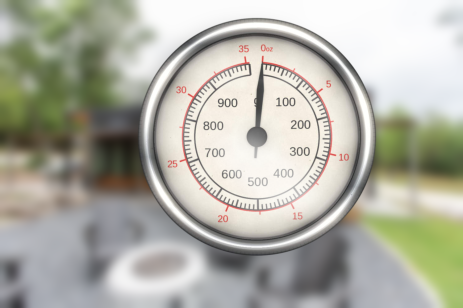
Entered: 0 g
